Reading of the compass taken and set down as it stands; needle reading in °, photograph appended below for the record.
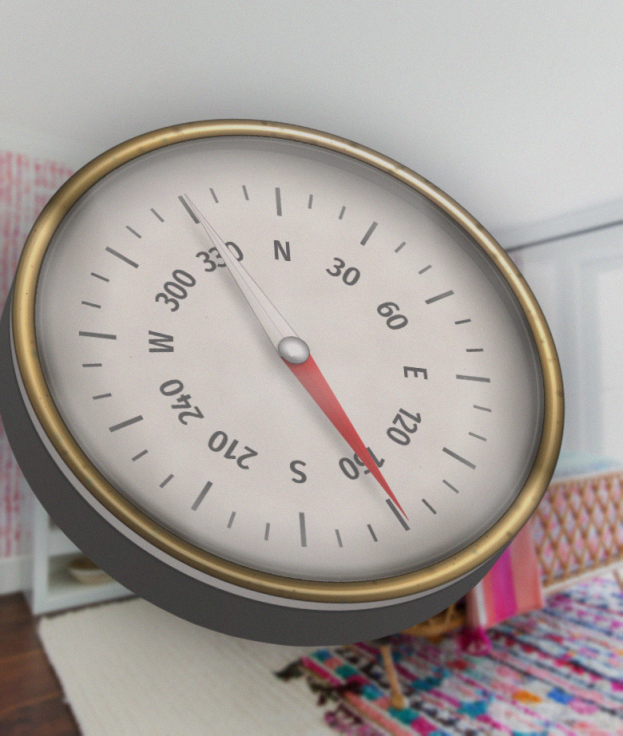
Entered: 150 °
